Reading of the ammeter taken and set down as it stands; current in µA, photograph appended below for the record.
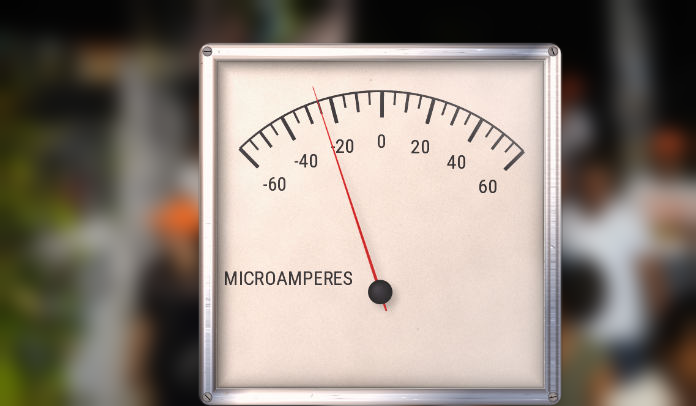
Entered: -25 µA
